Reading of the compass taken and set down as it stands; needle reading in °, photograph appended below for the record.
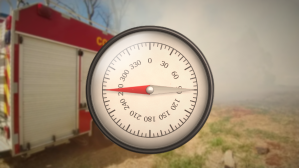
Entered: 270 °
